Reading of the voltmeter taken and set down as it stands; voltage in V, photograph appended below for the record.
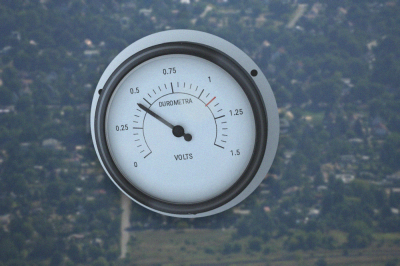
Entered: 0.45 V
